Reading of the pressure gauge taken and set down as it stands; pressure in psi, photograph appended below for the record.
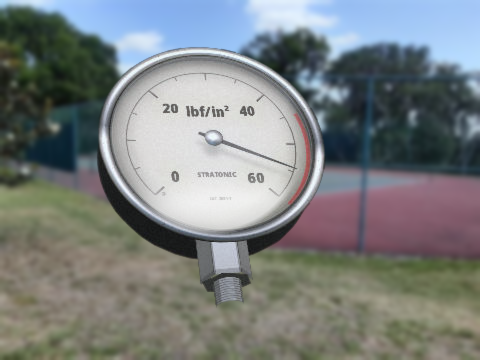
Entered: 55 psi
